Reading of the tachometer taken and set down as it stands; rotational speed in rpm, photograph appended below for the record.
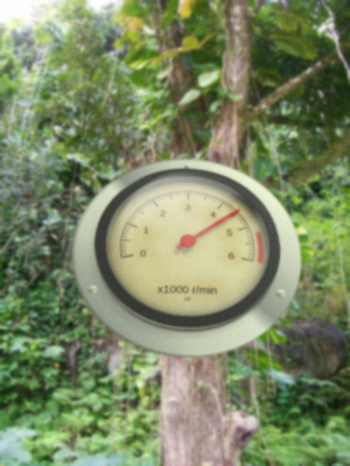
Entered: 4500 rpm
